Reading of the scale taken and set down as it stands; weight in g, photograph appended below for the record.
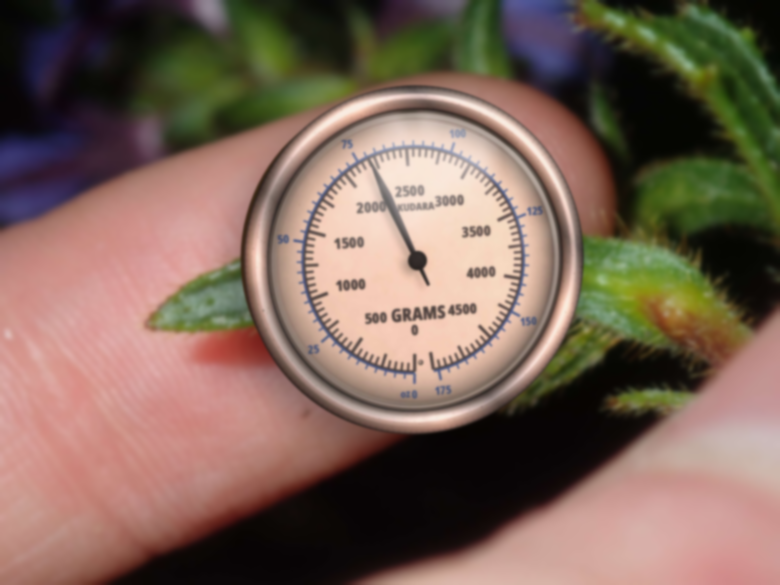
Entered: 2200 g
